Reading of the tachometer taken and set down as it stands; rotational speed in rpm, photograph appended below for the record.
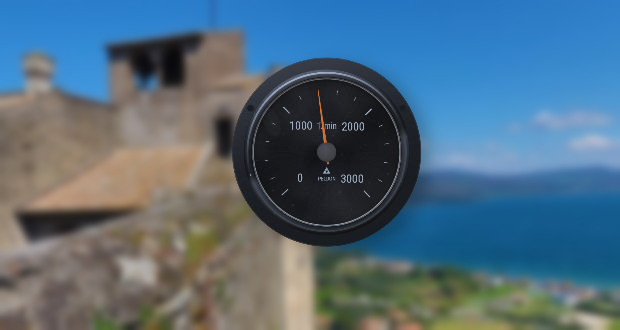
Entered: 1400 rpm
